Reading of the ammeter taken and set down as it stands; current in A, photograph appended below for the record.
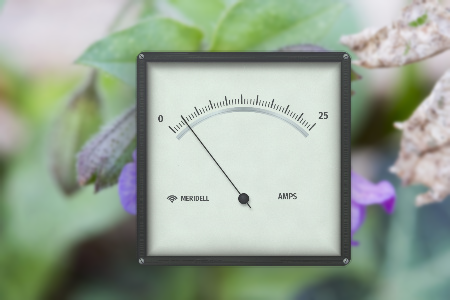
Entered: 2.5 A
